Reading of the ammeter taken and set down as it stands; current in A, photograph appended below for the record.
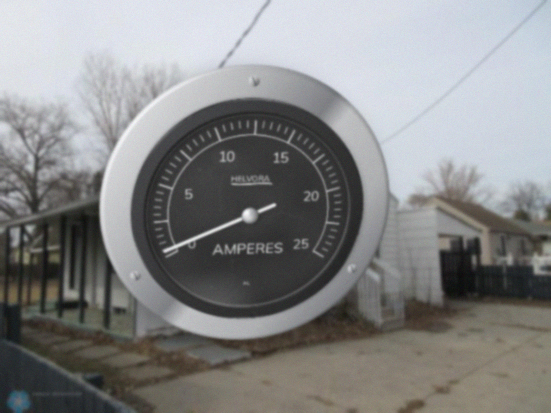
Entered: 0.5 A
